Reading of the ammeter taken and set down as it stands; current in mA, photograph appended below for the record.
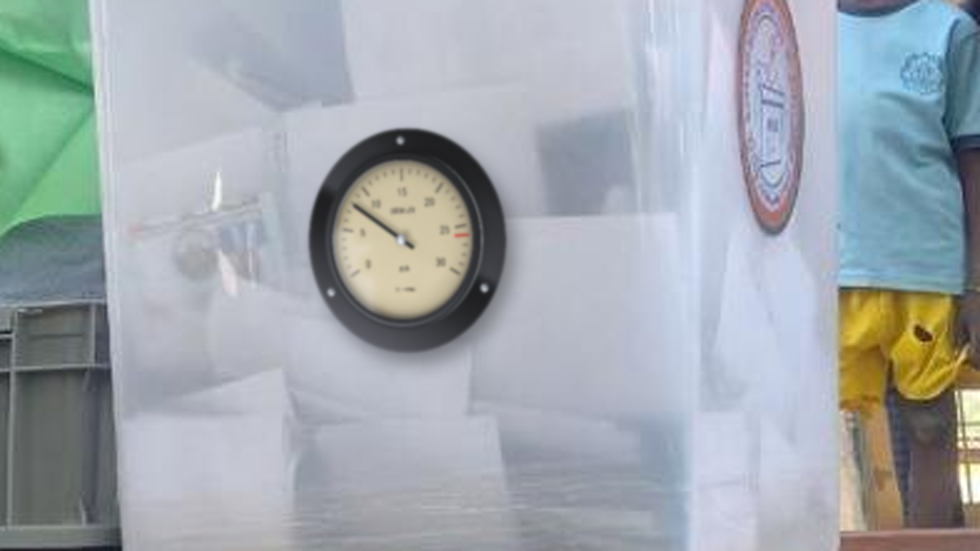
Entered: 8 mA
